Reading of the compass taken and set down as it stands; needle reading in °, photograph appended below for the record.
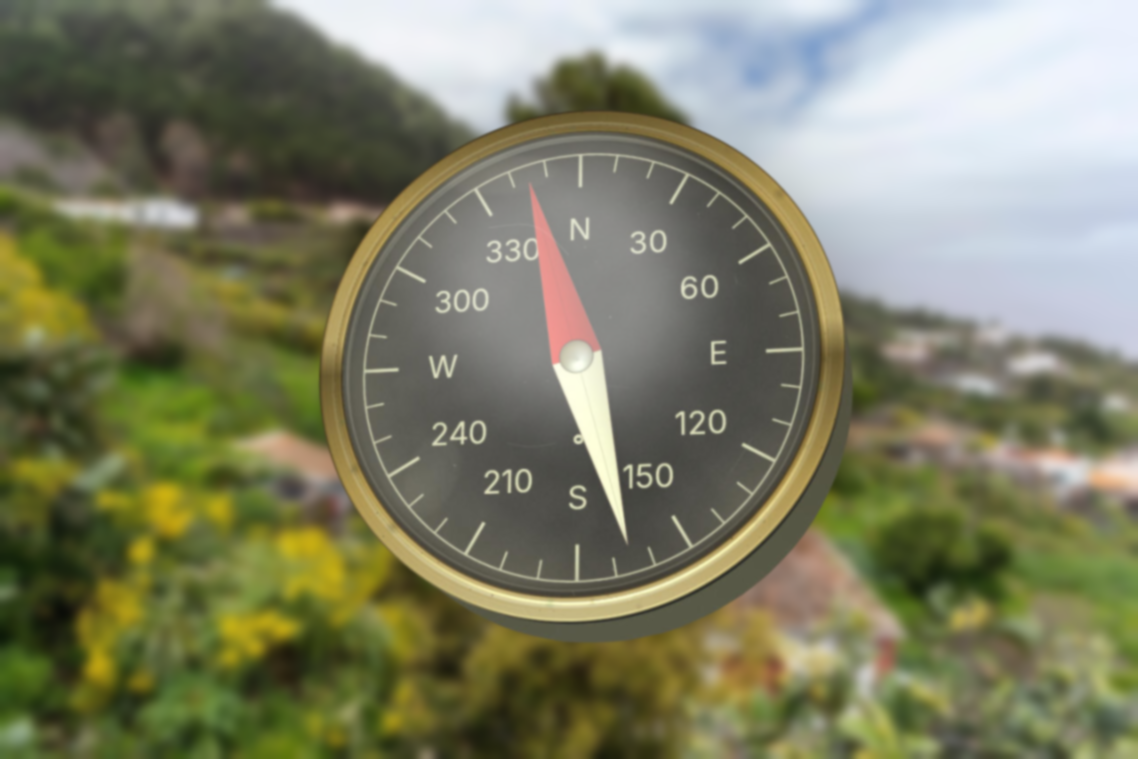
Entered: 345 °
